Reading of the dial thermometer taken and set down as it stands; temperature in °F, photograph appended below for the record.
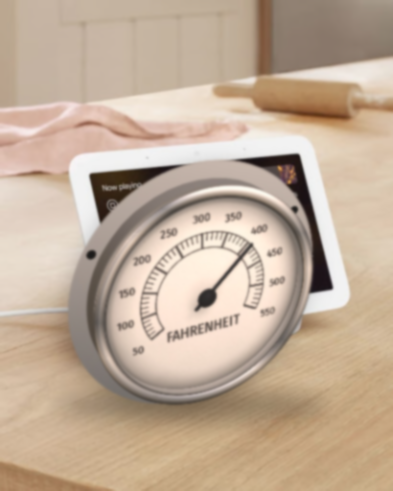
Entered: 400 °F
